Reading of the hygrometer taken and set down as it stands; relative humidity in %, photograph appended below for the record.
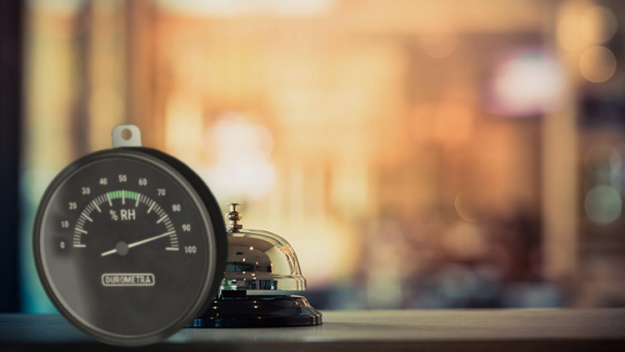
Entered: 90 %
